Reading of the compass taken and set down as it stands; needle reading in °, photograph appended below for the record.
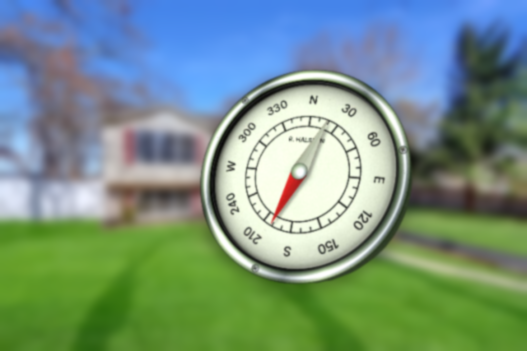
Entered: 200 °
